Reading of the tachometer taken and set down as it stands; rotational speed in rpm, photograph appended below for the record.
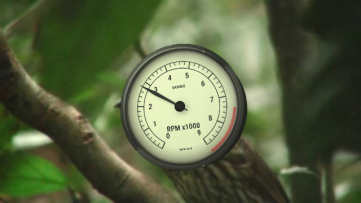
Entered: 2800 rpm
